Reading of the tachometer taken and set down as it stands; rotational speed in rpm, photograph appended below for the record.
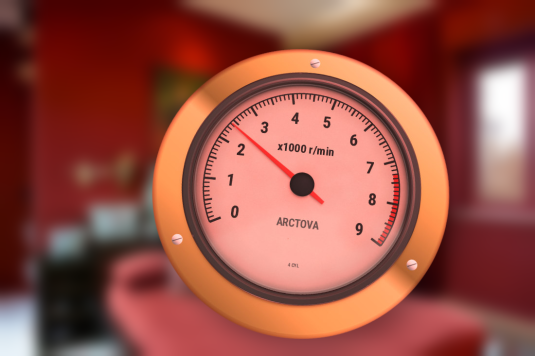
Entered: 2400 rpm
